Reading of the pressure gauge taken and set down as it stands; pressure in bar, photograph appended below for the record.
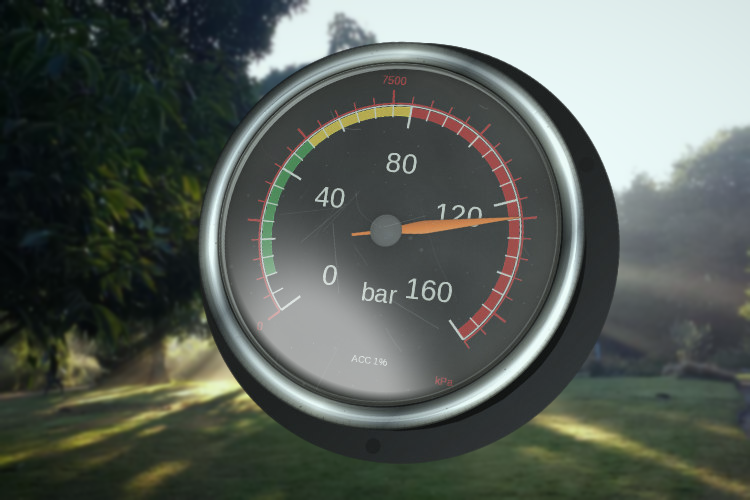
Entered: 125 bar
